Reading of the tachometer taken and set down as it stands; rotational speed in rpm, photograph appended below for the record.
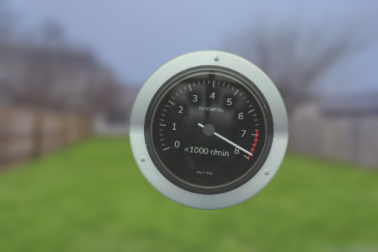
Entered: 7800 rpm
